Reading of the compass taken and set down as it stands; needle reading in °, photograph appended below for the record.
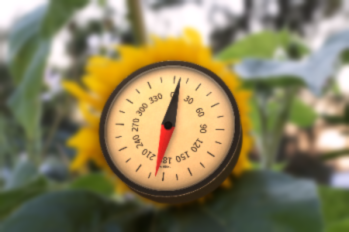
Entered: 187.5 °
